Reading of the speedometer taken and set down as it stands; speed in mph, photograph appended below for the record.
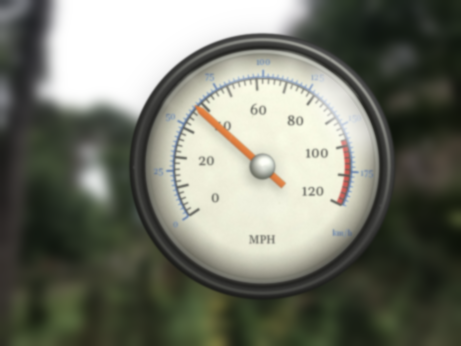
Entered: 38 mph
